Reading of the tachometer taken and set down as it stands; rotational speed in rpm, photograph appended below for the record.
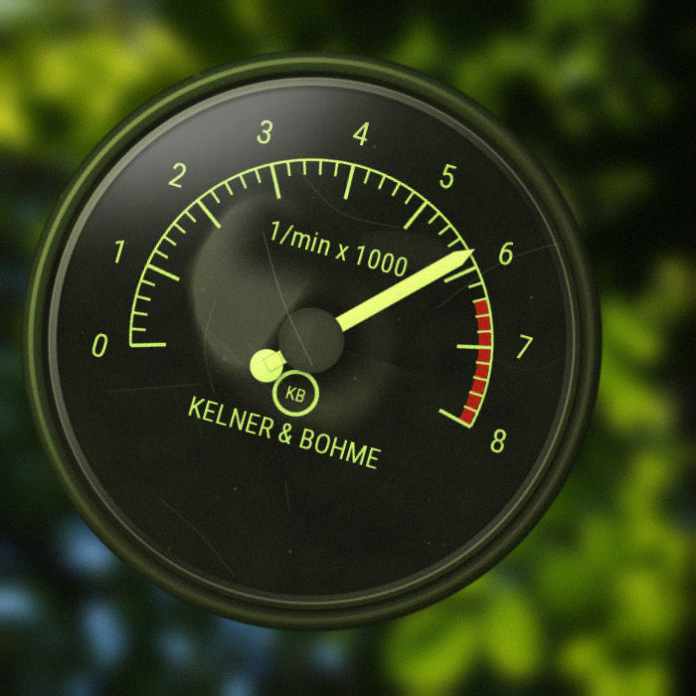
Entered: 5800 rpm
